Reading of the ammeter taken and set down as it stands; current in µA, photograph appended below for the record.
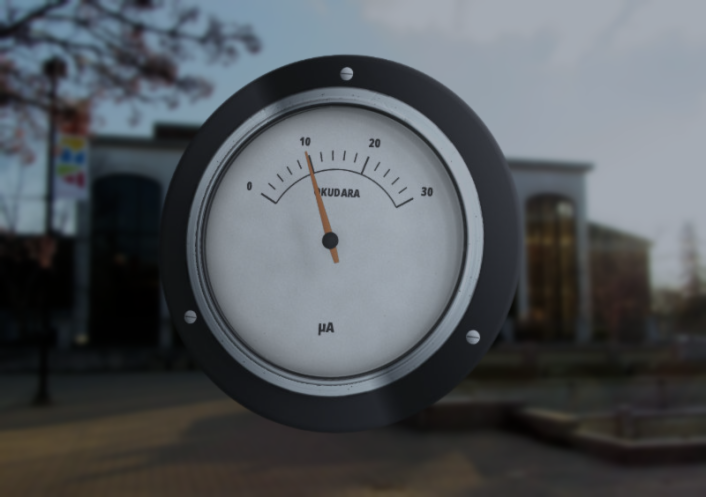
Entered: 10 µA
